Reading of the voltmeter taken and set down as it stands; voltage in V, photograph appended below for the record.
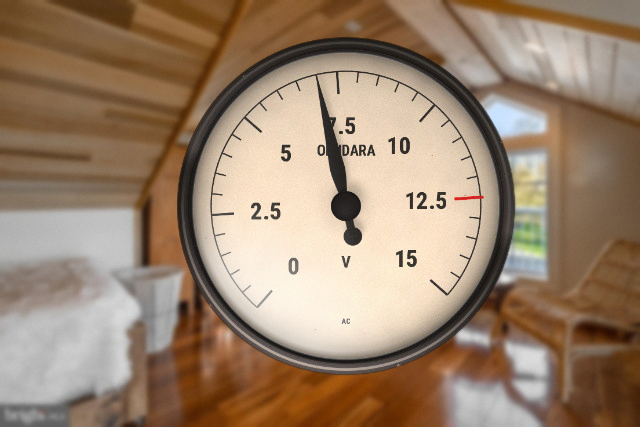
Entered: 7 V
